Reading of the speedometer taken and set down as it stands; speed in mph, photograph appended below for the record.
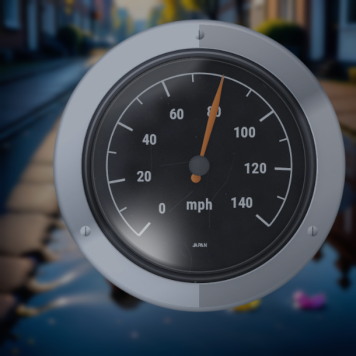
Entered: 80 mph
